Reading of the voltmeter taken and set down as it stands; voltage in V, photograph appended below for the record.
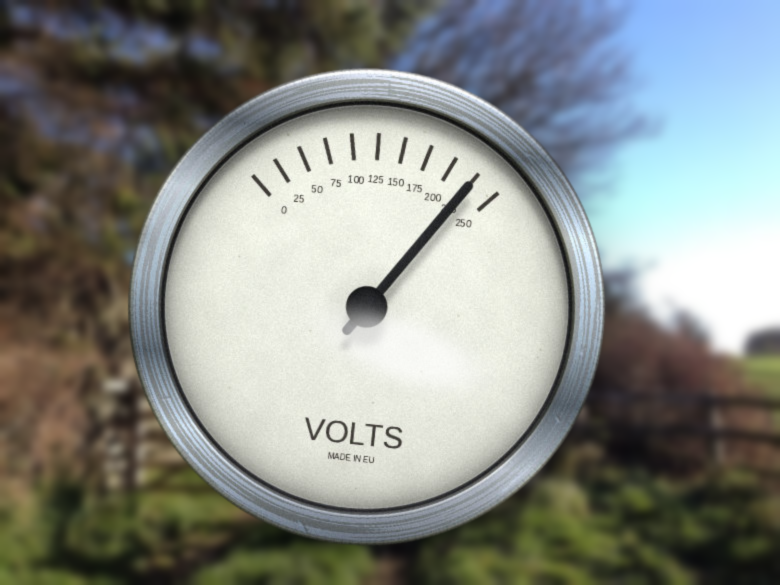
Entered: 225 V
